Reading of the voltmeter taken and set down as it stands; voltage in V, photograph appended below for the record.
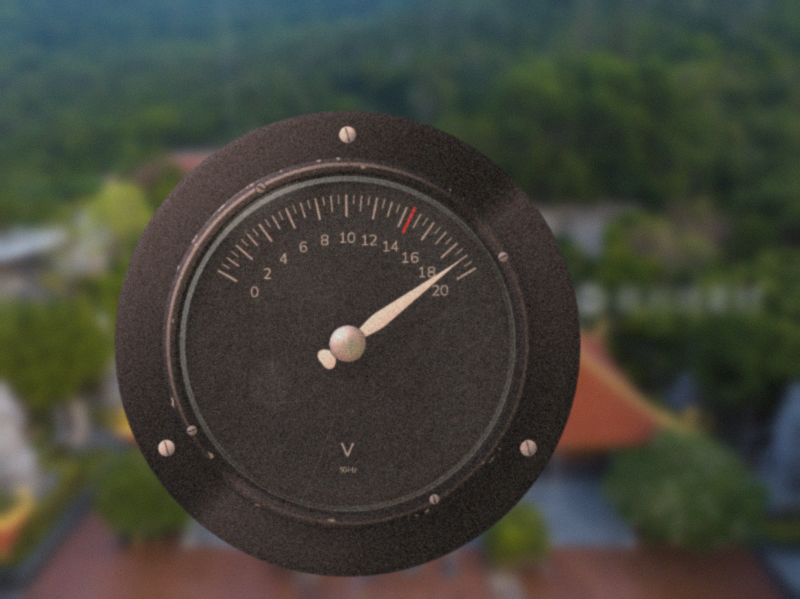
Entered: 19 V
